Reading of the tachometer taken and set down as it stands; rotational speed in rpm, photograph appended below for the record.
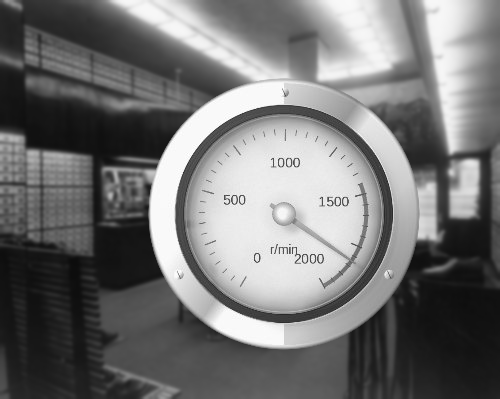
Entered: 1825 rpm
